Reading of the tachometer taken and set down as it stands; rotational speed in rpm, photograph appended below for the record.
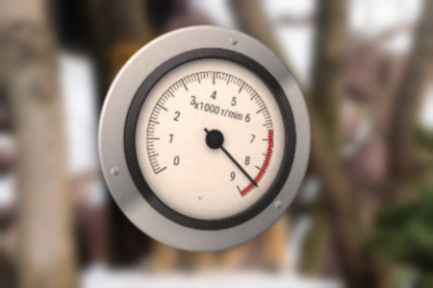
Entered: 8500 rpm
